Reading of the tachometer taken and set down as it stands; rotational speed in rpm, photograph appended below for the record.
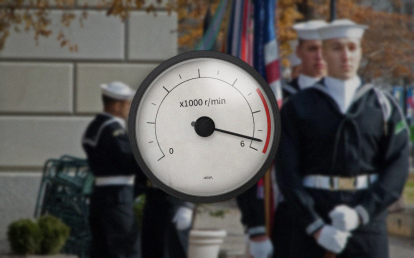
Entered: 5750 rpm
